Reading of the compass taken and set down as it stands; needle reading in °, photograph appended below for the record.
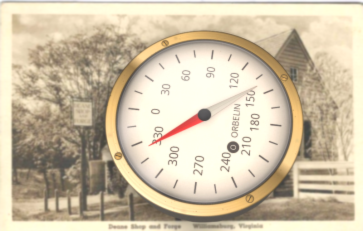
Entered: 322.5 °
